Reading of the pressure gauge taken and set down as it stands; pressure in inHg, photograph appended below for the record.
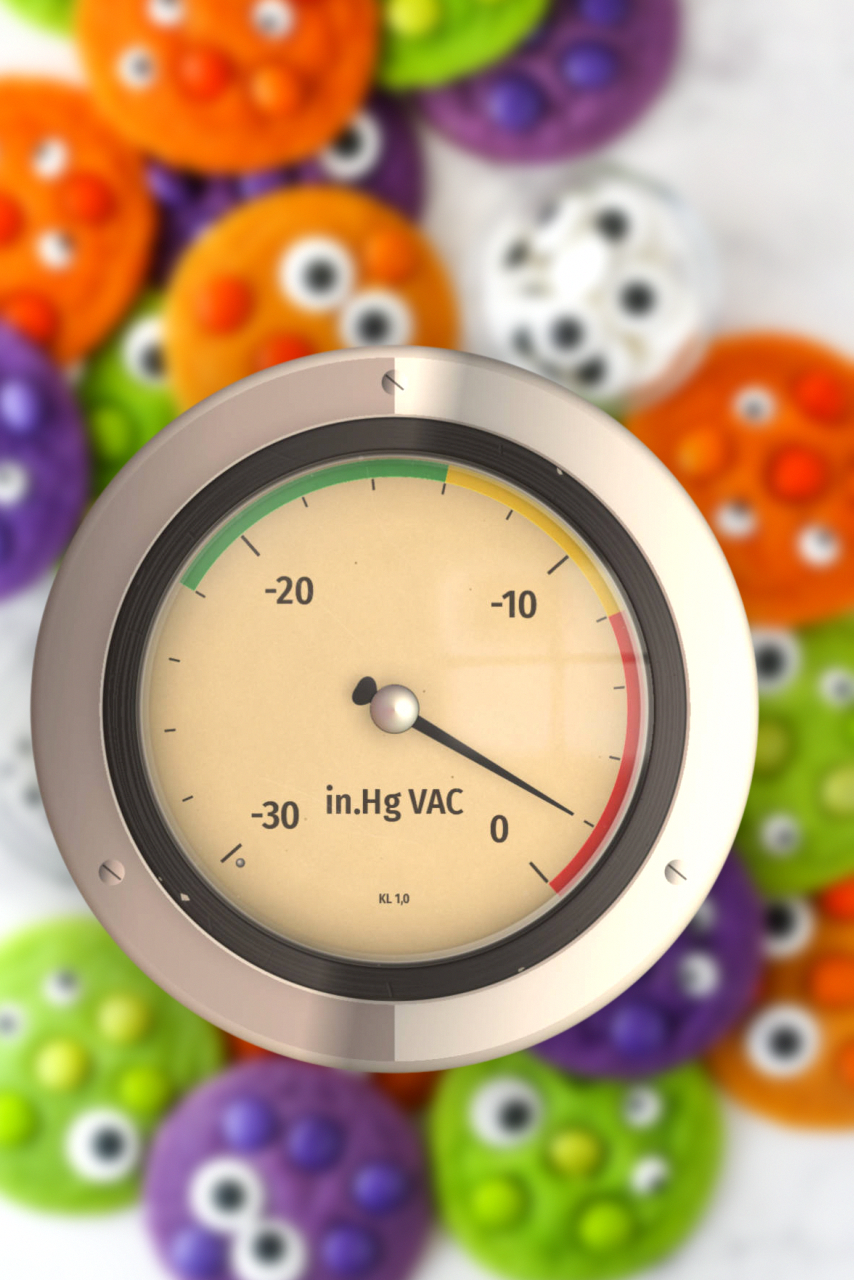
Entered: -2 inHg
